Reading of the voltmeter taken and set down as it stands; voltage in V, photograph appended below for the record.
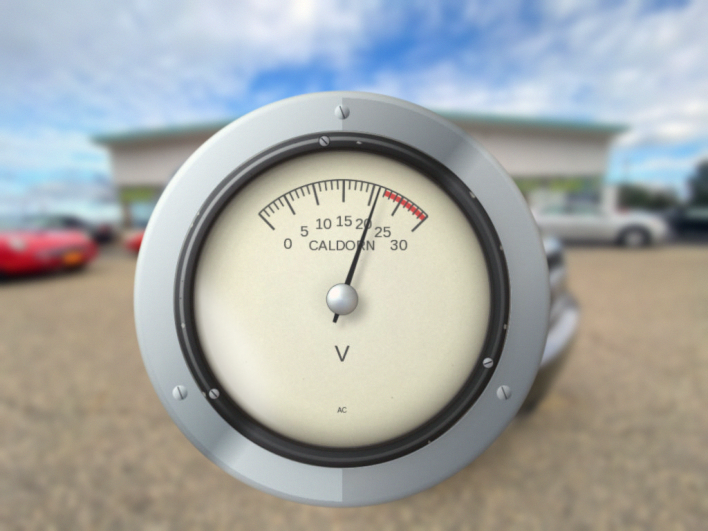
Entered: 21 V
